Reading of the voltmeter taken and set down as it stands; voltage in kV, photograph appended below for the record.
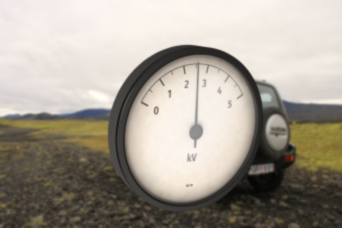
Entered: 2.5 kV
